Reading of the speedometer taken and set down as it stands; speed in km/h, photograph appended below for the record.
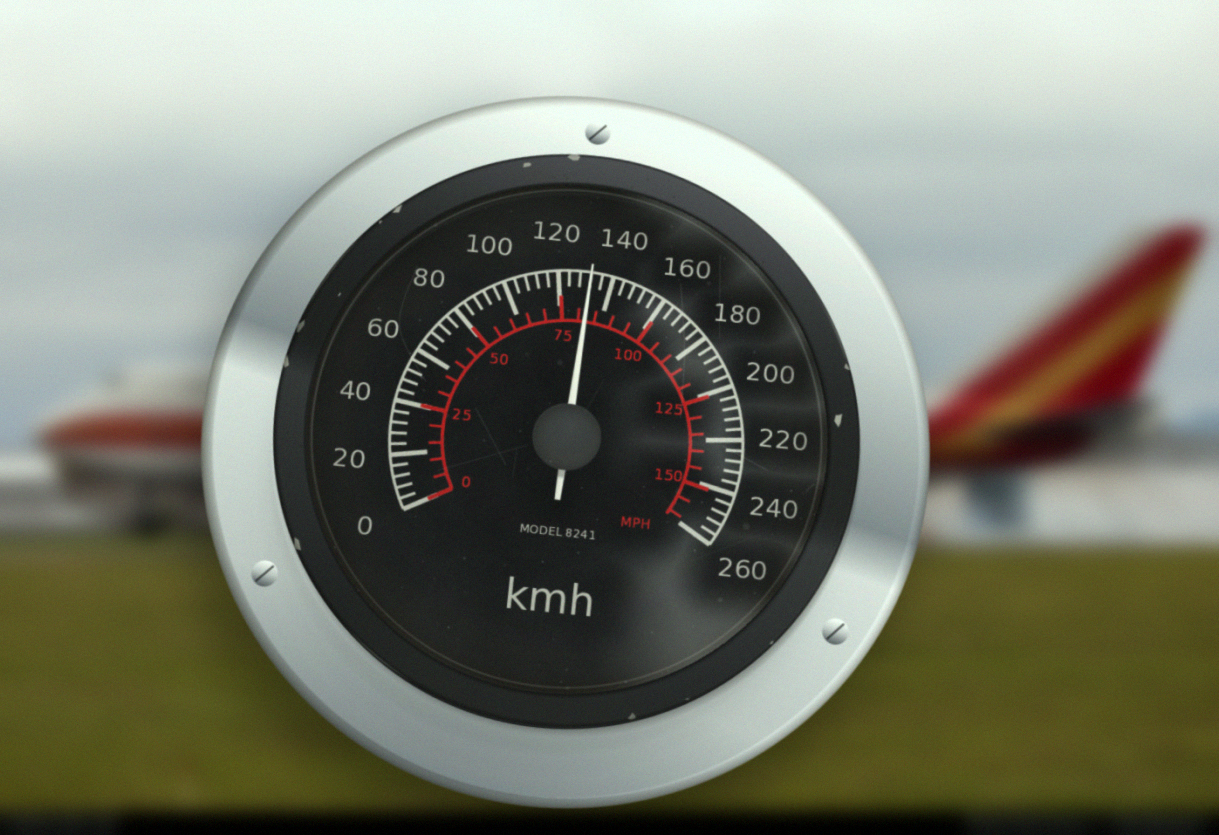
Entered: 132 km/h
